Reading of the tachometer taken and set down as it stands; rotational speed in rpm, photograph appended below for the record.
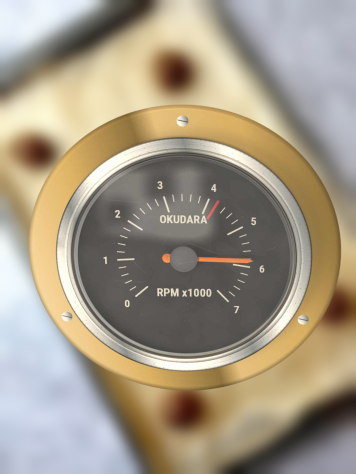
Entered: 5800 rpm
